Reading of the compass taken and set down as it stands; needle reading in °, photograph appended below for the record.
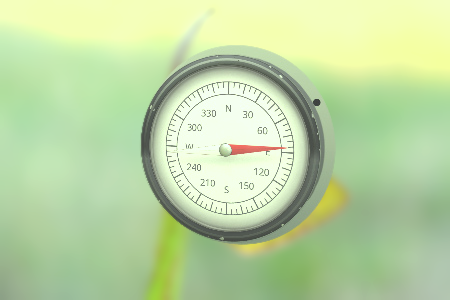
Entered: 85 °
